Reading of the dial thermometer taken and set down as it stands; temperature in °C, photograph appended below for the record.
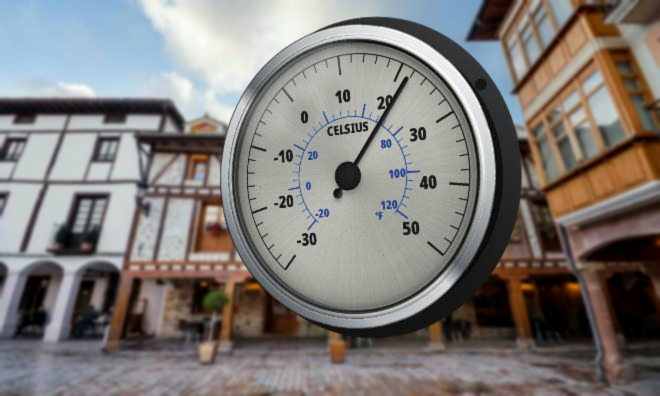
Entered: 22 °C
